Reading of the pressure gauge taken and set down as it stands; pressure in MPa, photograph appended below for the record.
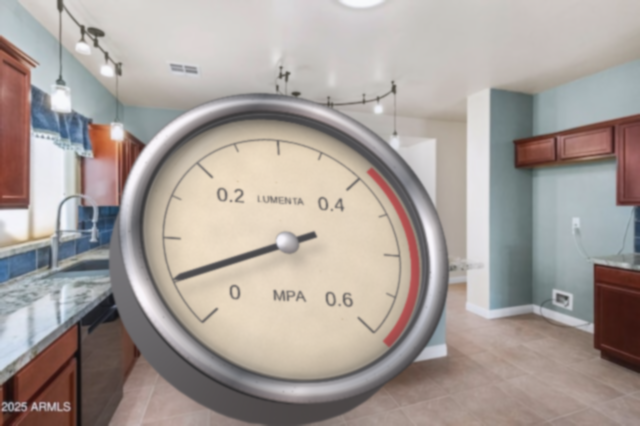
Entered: 0.05 MPa
